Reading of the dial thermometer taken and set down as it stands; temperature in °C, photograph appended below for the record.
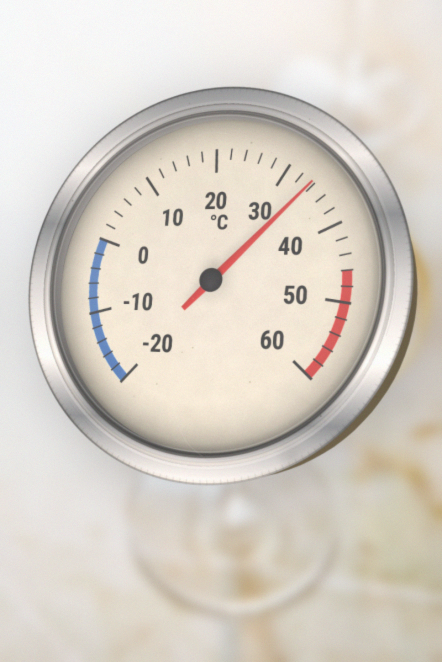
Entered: 34 °C
